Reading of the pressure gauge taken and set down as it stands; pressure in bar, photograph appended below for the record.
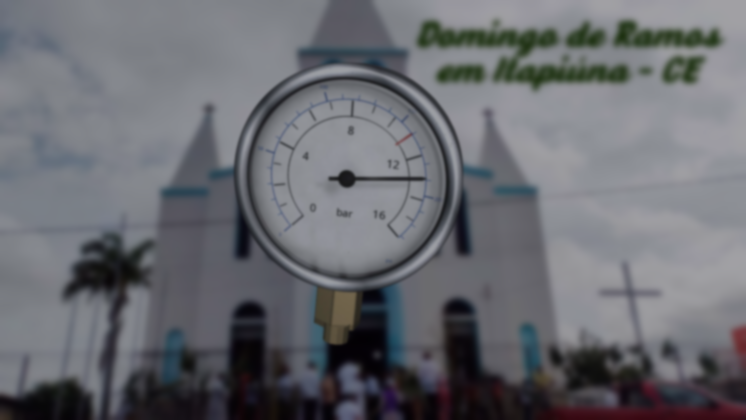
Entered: 13 bar
